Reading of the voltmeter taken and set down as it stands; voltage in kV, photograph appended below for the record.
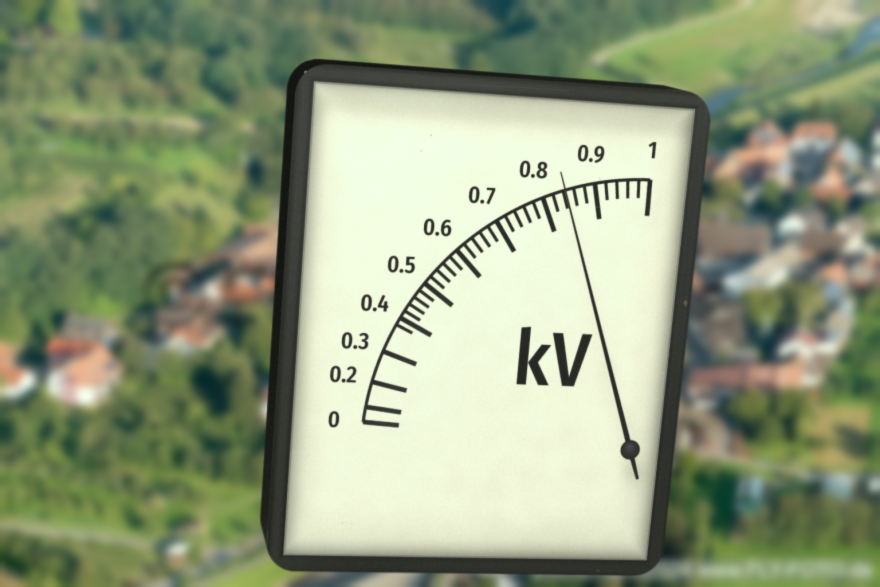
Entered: 0.84 kV
